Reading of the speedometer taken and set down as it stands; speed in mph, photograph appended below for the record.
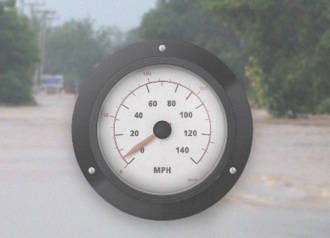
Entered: 5 mph
